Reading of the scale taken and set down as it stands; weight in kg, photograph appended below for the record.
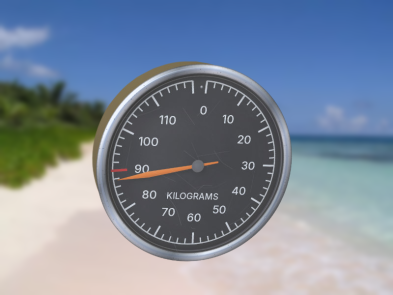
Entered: 88 kg
